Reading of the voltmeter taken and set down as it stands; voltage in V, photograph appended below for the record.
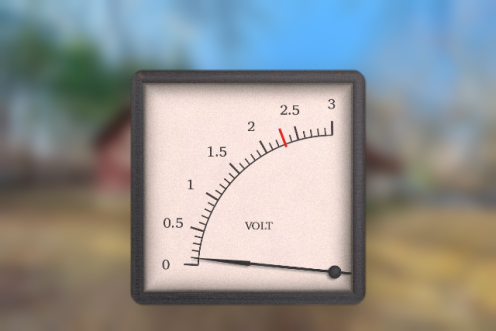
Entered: 0.1 V
